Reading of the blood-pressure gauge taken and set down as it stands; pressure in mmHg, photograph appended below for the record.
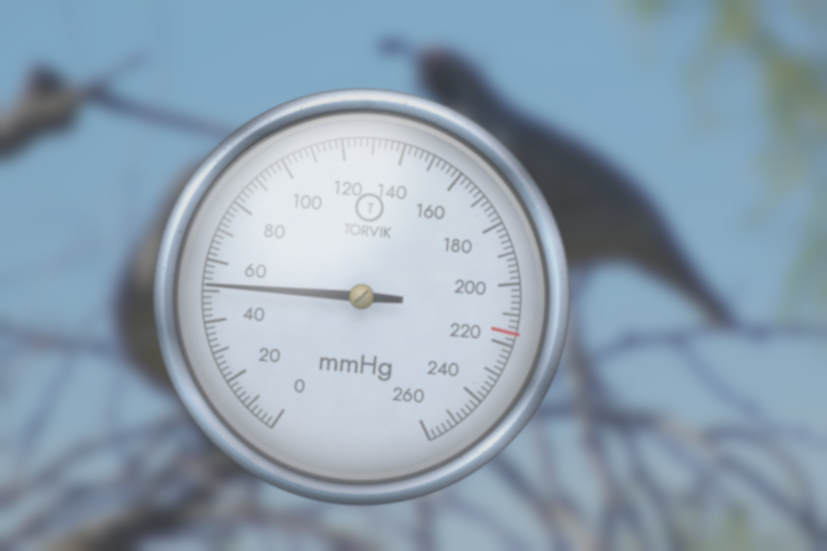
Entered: 52 mmHg
